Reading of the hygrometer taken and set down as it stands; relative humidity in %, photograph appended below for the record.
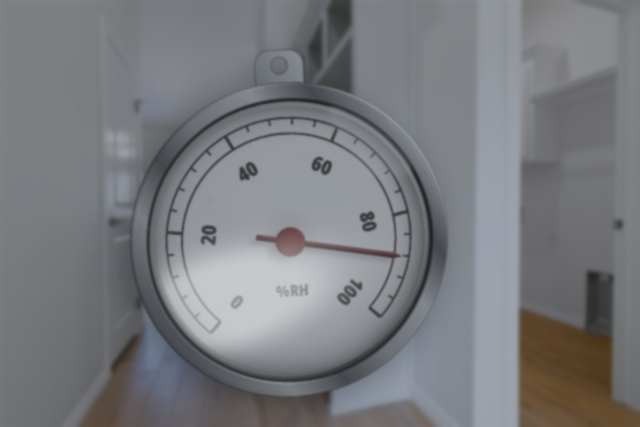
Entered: 88 %
